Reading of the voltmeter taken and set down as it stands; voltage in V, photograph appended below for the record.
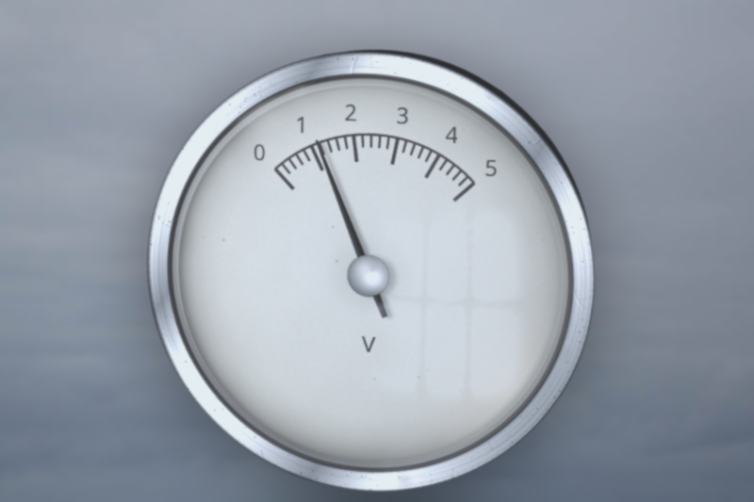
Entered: 1.2 V
